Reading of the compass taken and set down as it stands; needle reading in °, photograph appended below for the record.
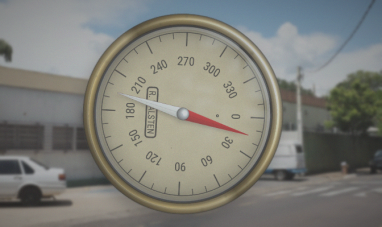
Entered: 15 °
